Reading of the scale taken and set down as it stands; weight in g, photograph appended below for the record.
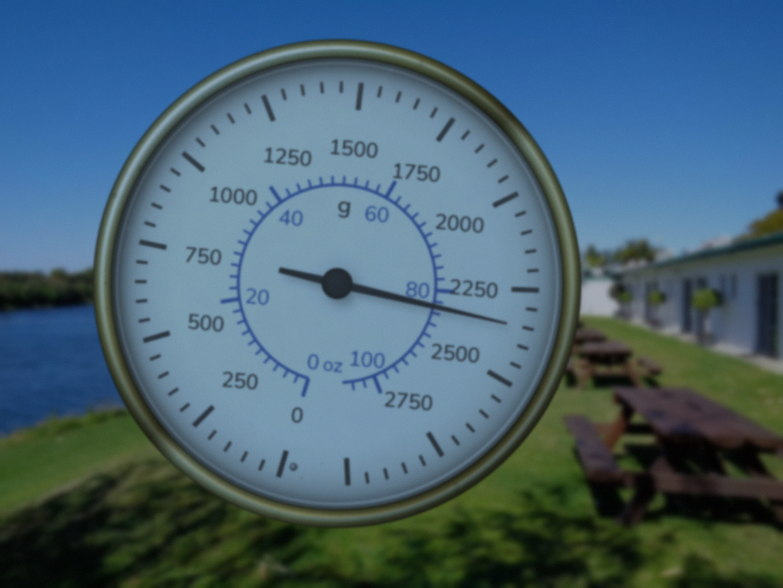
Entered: 2350 g
